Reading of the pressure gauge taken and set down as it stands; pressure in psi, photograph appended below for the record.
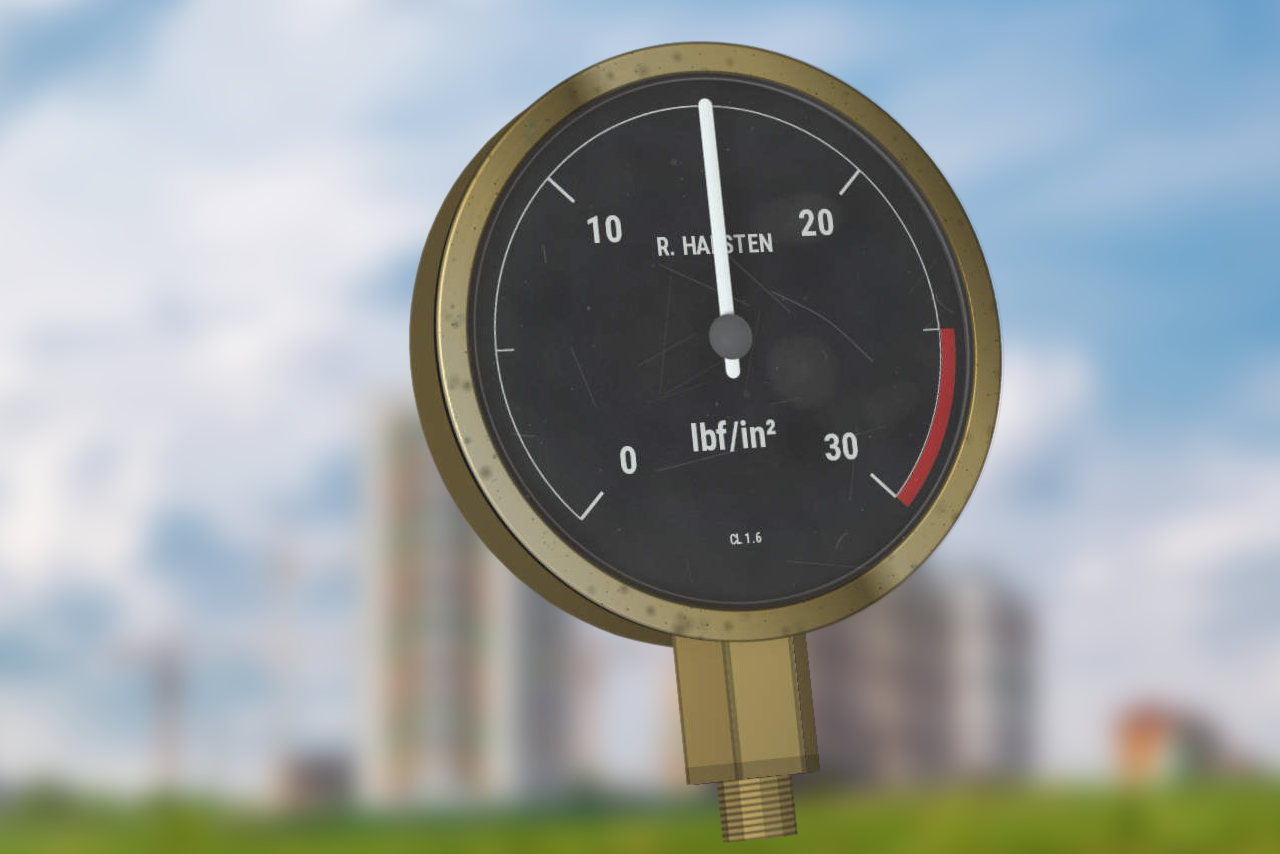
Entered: 15 psi
